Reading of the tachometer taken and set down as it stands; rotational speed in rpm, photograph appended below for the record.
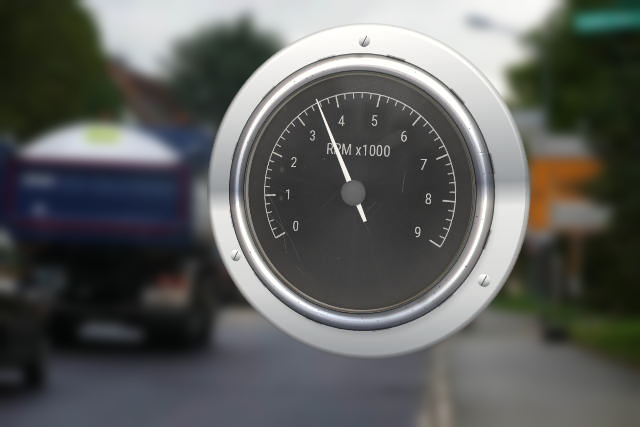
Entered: 3600 rpm
